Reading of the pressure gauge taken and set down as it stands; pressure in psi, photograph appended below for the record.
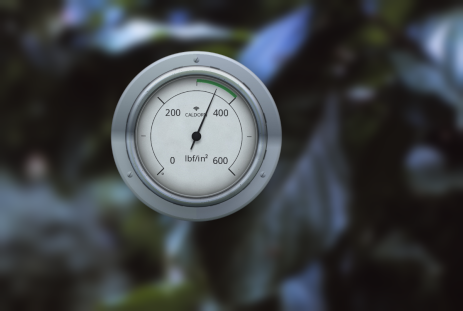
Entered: 350 psi
